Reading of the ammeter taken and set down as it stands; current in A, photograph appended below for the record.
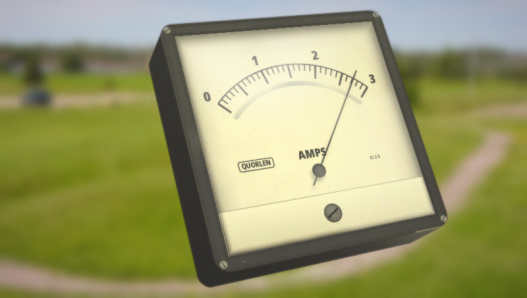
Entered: 2.7 A
